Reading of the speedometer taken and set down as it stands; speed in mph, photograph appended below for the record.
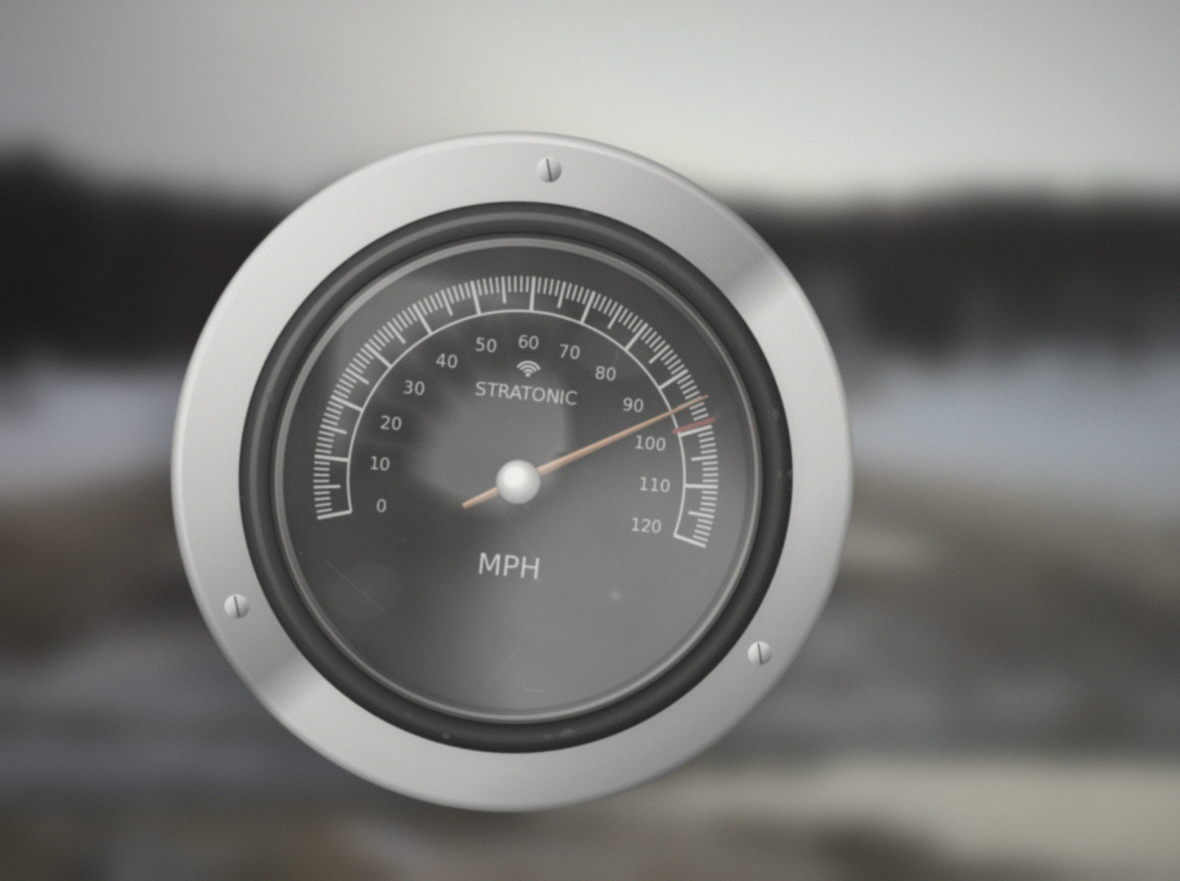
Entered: 95 mph
